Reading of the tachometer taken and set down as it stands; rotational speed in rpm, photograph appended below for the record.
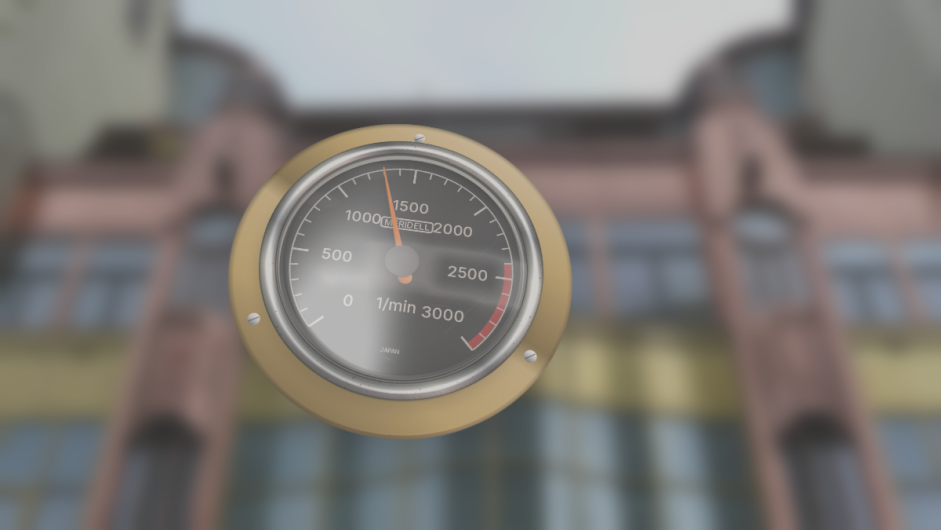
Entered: 1300 rpm
